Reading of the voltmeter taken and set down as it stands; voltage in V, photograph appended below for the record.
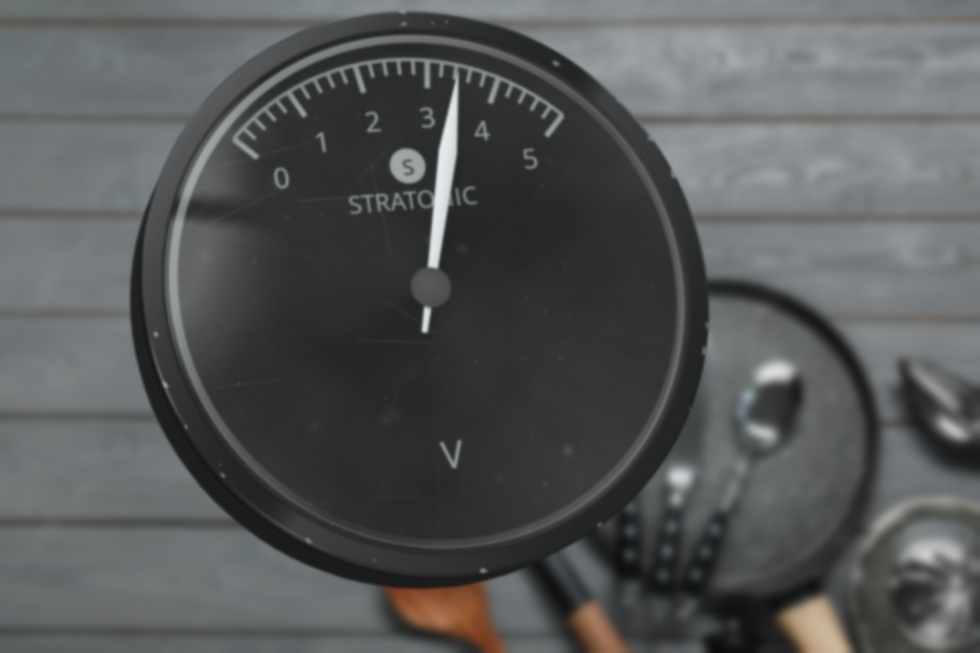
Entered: 3.4 V
